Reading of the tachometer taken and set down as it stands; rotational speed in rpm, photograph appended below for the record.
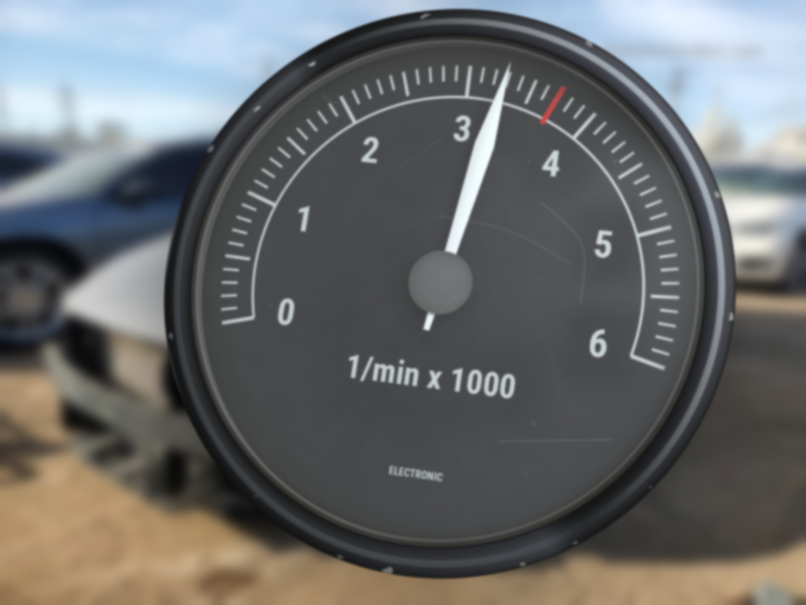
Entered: 3300 rpm
